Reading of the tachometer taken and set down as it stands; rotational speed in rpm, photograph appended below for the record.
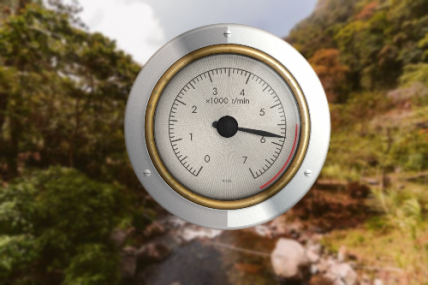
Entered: 5800 rpm
